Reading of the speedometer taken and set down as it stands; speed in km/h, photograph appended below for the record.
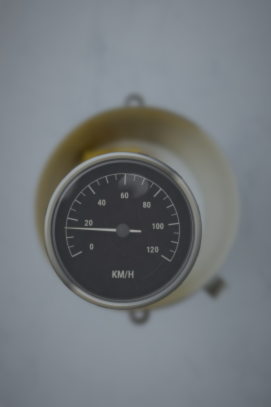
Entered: 15 km/h
